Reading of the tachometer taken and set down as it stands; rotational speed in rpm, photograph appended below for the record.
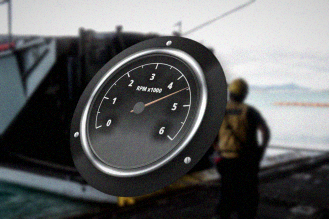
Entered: 4500 rpm
